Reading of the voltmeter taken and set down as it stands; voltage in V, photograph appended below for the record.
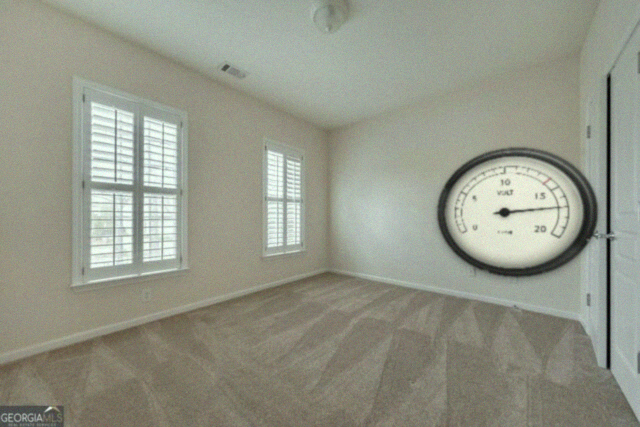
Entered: 17 V
